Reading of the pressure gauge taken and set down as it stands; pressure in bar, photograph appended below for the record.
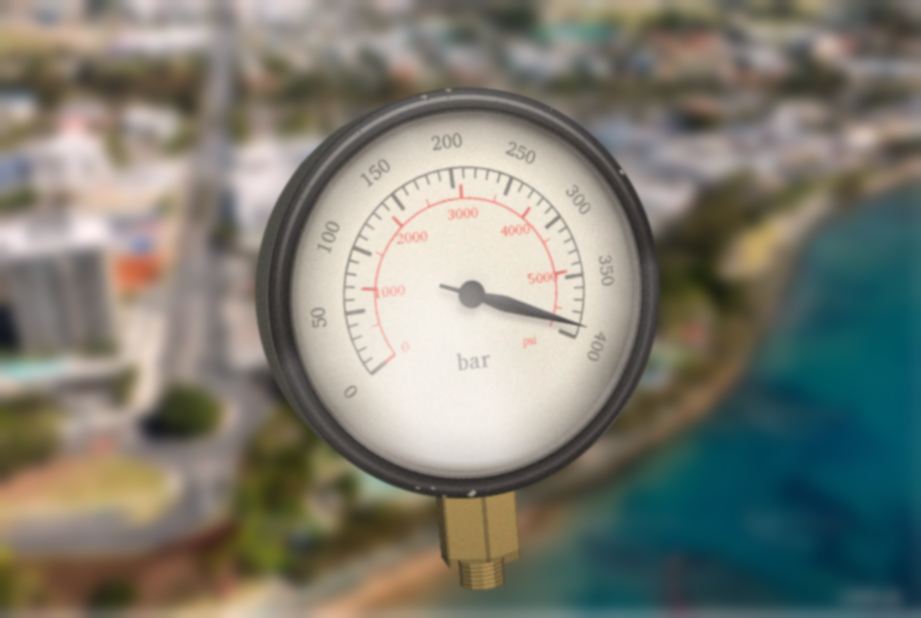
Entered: 390 bar
